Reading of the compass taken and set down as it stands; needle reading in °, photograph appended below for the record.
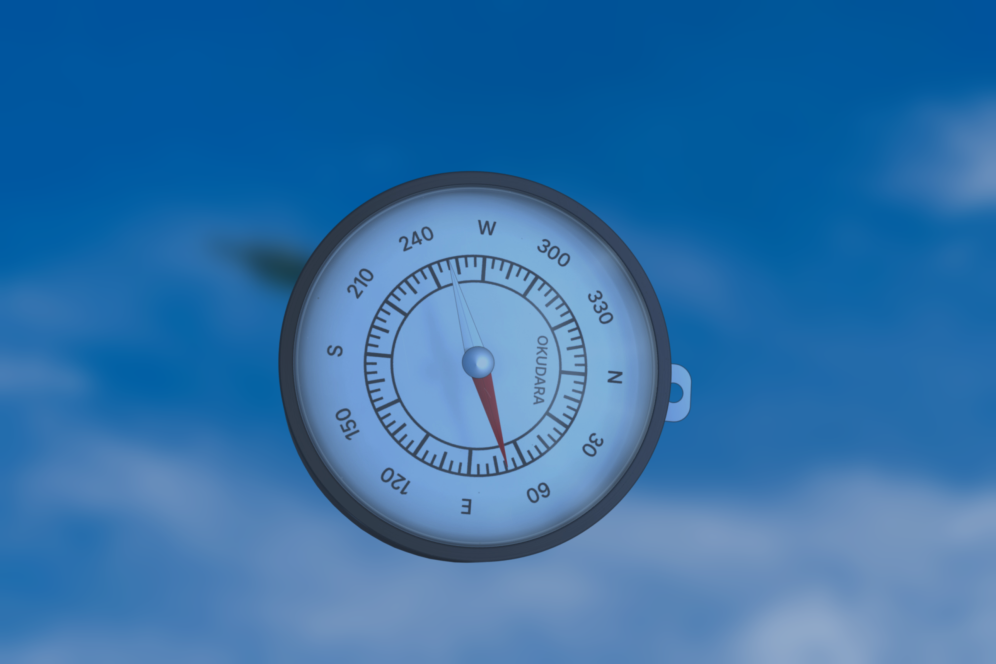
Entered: 70 °
